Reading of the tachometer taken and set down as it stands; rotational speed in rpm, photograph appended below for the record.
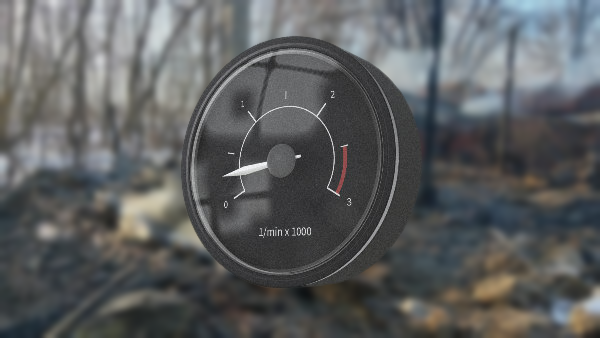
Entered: 250 rpm
